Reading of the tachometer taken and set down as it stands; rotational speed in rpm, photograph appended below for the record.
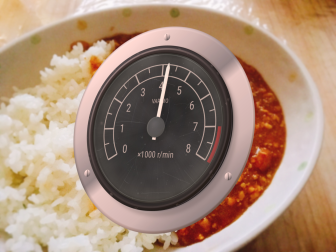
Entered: 4250 rpm
